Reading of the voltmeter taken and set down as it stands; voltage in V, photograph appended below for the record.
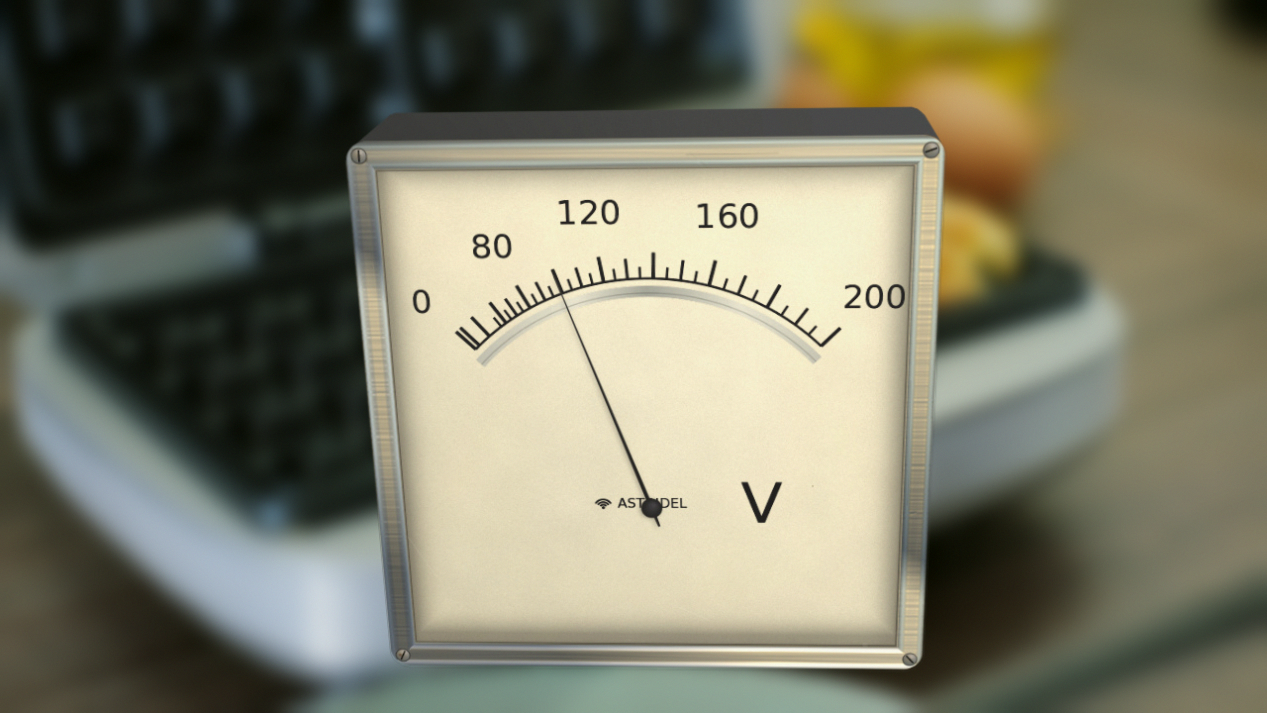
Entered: 100 V
